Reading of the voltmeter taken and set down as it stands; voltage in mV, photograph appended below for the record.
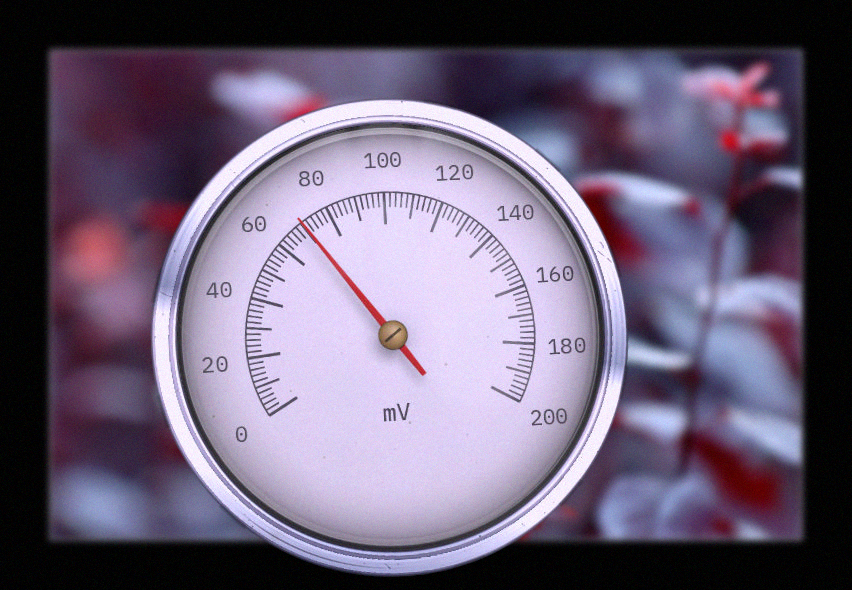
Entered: 70 mV
